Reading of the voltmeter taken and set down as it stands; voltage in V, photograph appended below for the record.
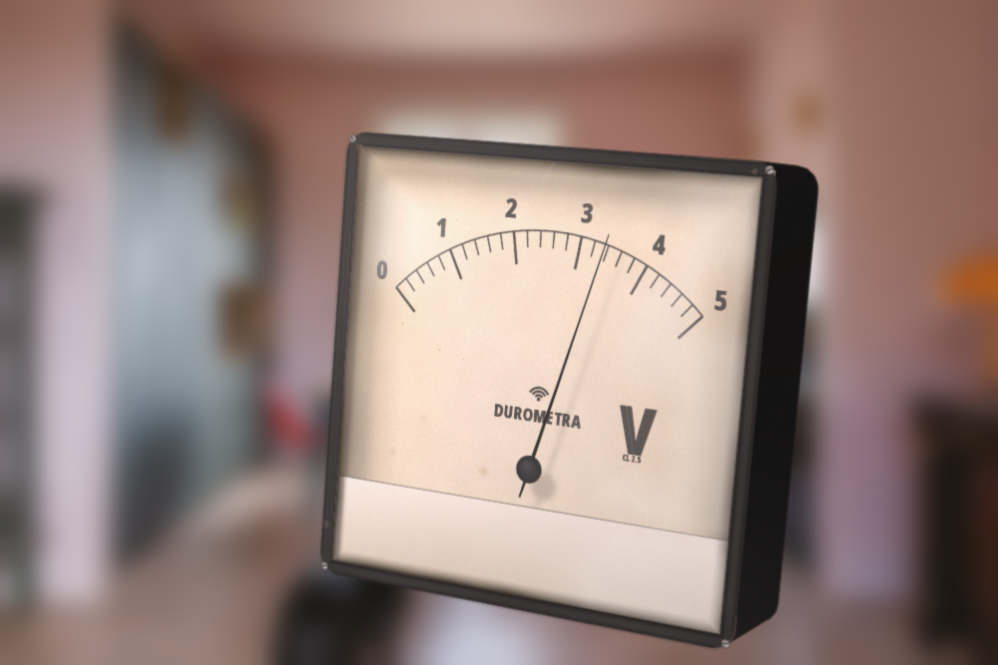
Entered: 3.4 V
